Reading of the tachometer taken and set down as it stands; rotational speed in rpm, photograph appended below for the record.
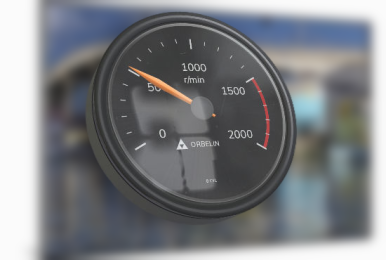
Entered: 500 rpm
